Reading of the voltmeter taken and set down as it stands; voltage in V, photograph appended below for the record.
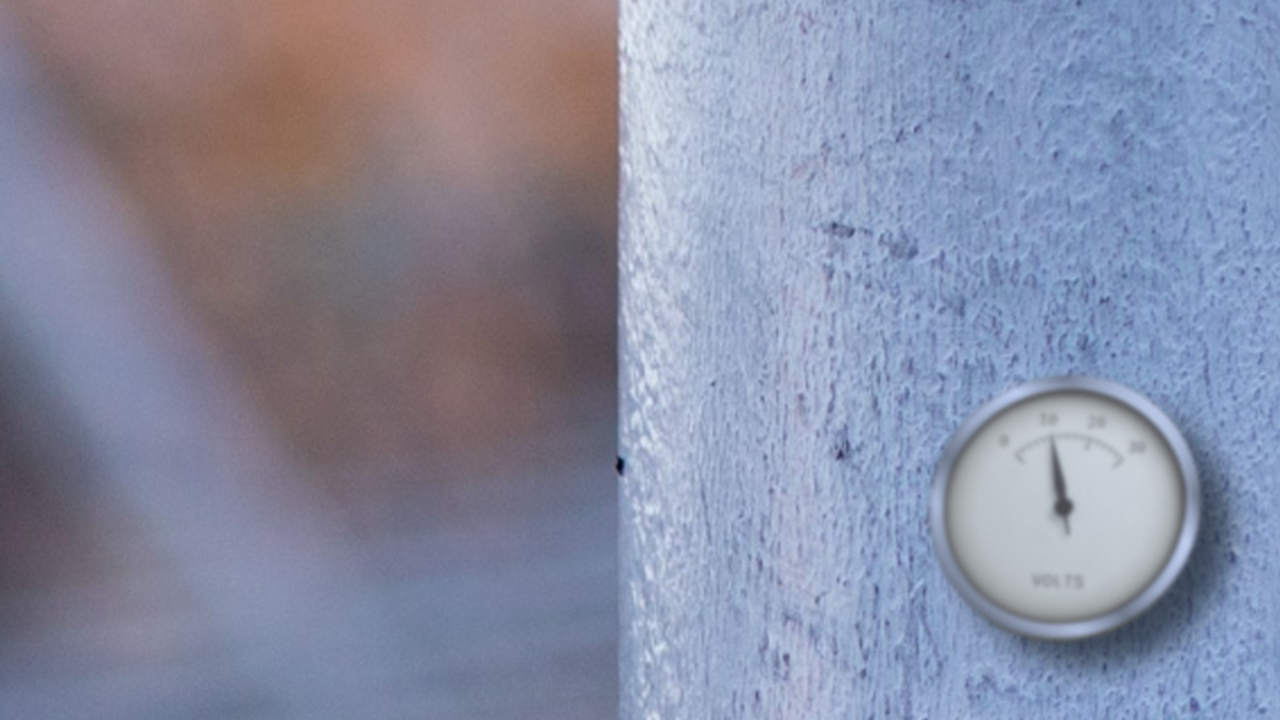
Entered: 10 V
